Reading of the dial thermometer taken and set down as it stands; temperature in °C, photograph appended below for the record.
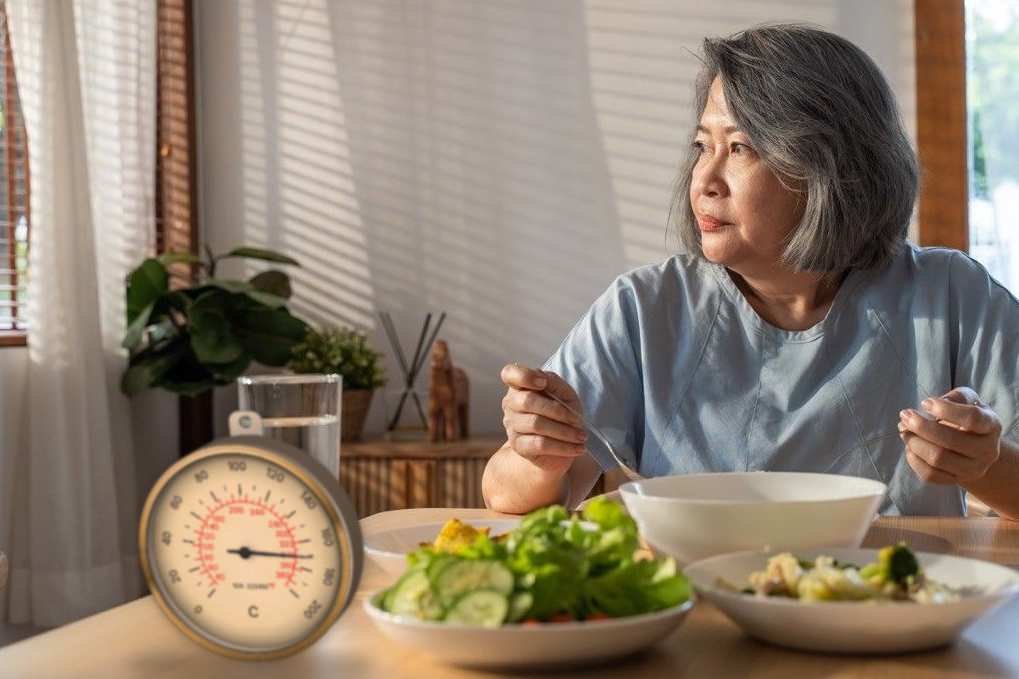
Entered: 170 °C
